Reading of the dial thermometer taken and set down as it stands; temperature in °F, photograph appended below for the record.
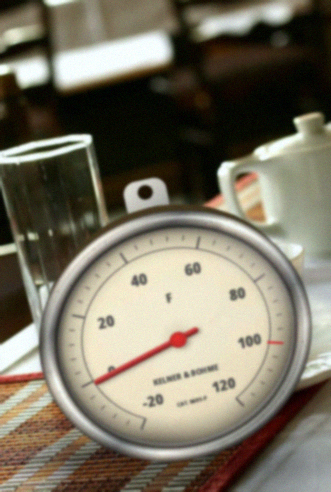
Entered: 0 °F
